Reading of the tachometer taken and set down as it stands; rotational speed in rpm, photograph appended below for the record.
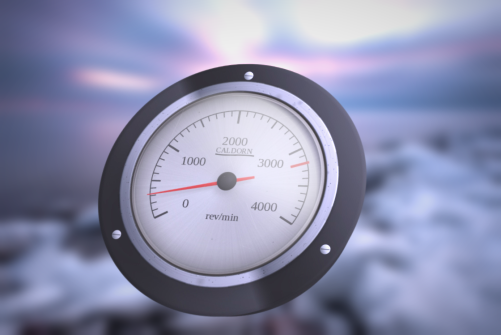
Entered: 300 rpm
